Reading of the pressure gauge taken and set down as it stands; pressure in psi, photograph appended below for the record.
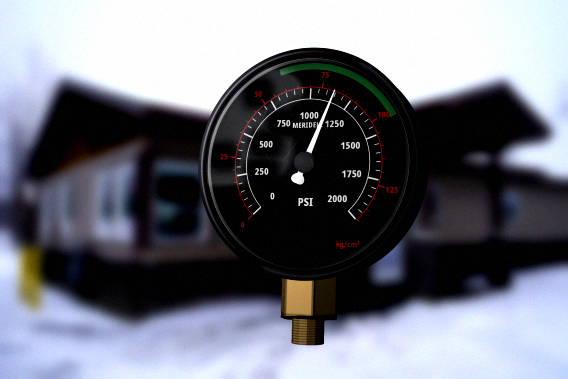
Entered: 1150 psi
